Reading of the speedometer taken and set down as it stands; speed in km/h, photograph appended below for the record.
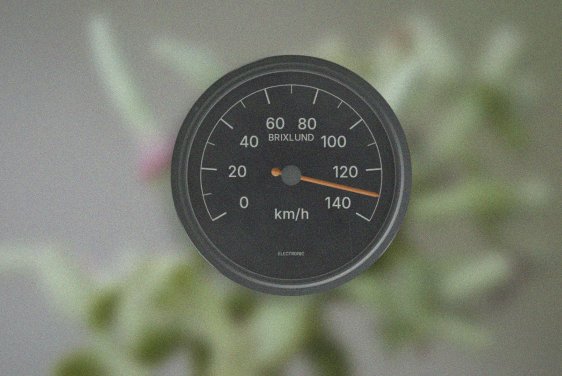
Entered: 130 km/h
